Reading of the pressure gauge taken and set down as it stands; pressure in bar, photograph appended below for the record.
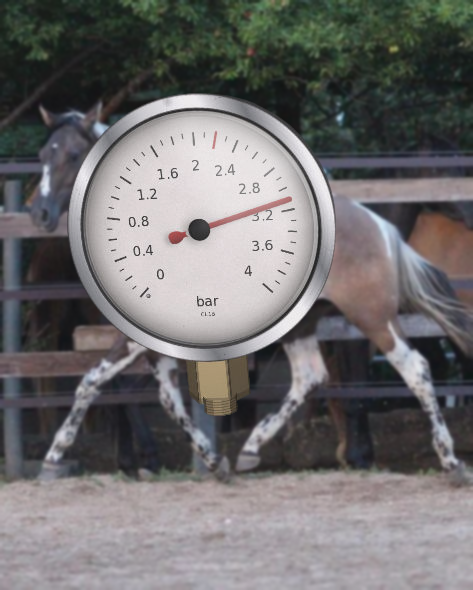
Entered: 3.1 bar
